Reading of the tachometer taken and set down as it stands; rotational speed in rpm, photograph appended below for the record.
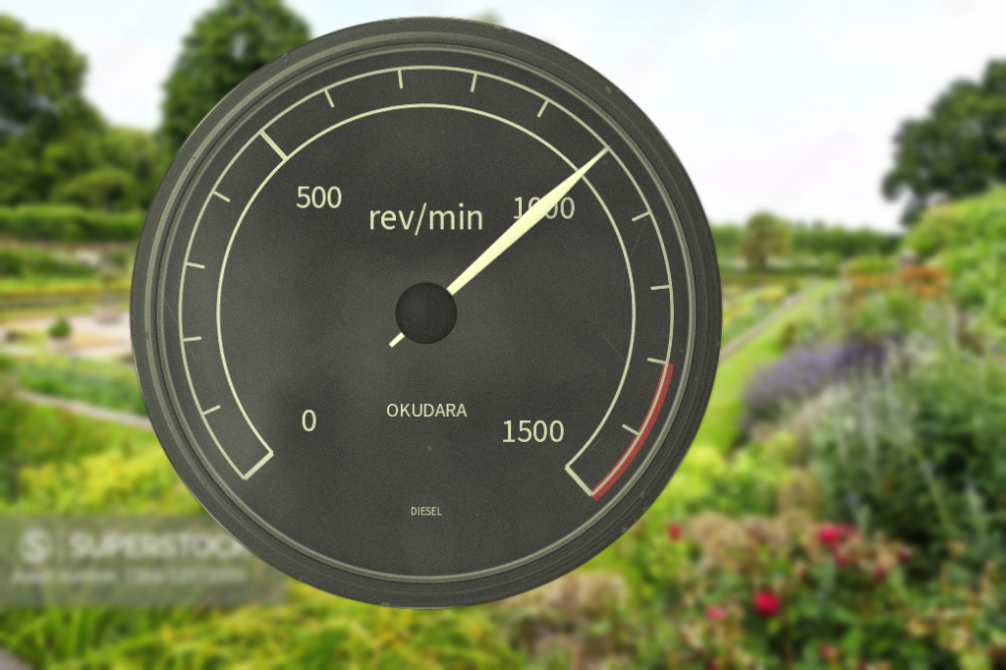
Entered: 1000 rpm
